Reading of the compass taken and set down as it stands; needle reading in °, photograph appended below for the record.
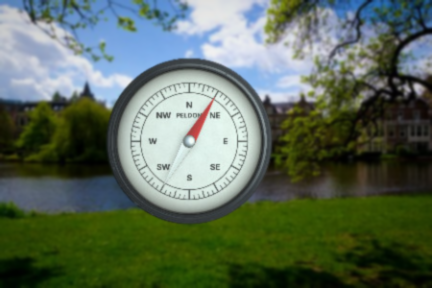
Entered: 30 °
